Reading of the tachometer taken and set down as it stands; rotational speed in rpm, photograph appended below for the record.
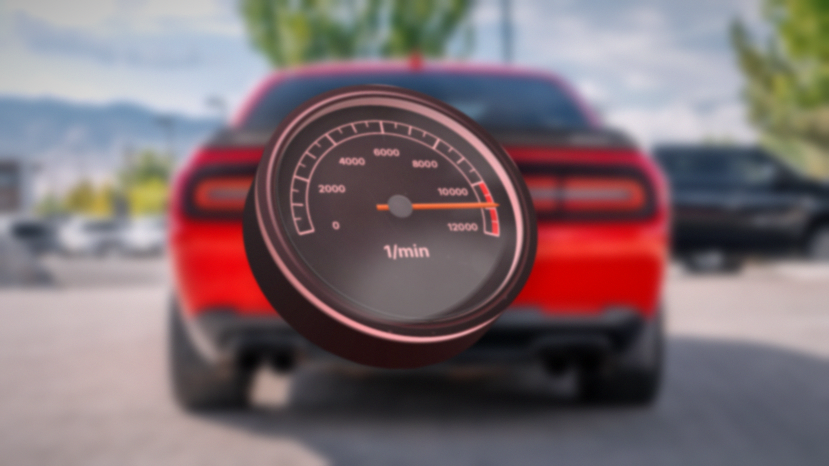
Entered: 11000 rpm
